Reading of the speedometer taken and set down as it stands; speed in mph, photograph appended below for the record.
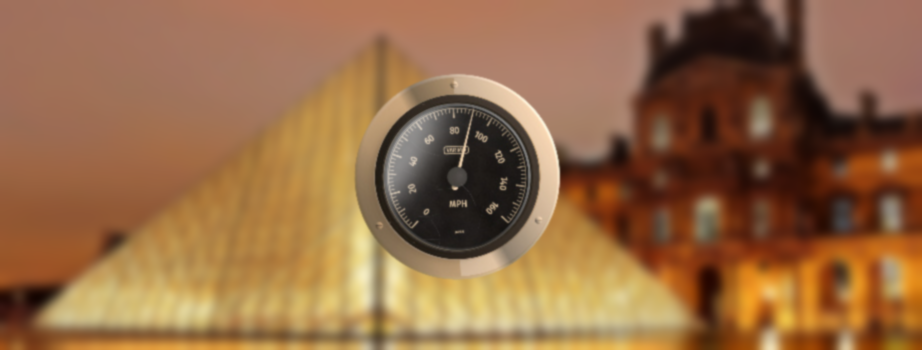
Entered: 90 mph
